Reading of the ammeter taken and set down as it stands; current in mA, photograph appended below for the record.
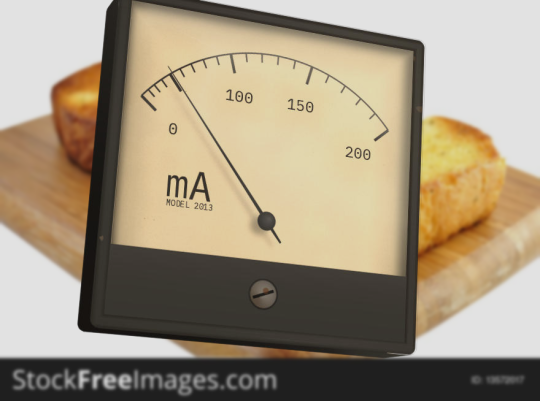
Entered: 50 mA
